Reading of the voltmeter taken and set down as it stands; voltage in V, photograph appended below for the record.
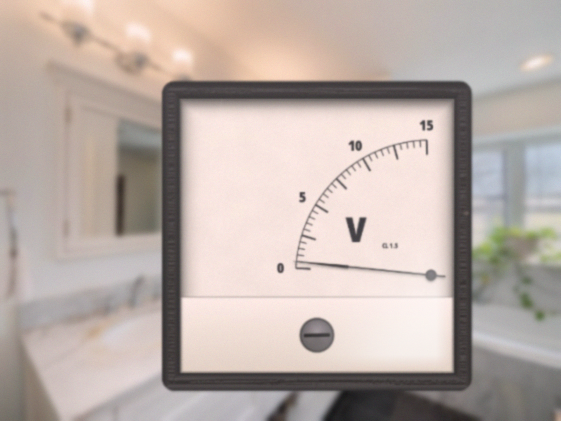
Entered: 0.5 V
